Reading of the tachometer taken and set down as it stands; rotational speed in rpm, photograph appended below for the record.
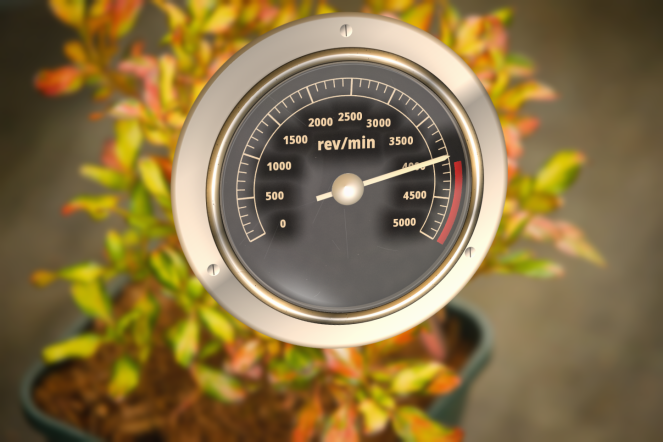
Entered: 4000 rpm
